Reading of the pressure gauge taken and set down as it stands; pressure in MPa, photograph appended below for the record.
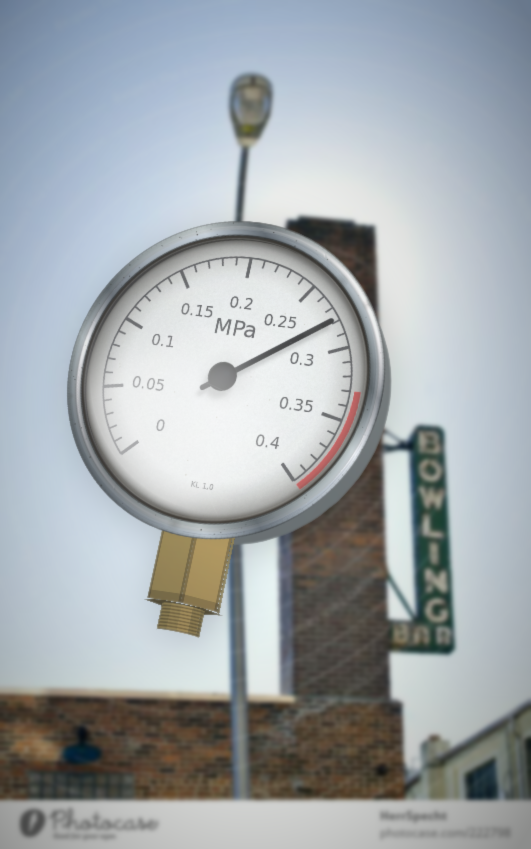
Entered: 0.28 MPa
